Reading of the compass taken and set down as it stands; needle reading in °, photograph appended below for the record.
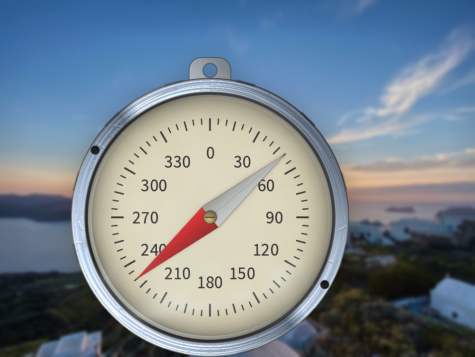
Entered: 230 °
